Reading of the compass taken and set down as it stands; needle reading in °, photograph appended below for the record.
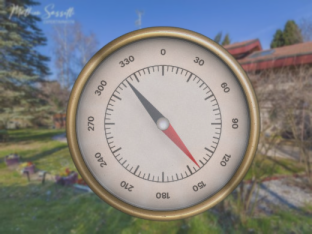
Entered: 140 °
